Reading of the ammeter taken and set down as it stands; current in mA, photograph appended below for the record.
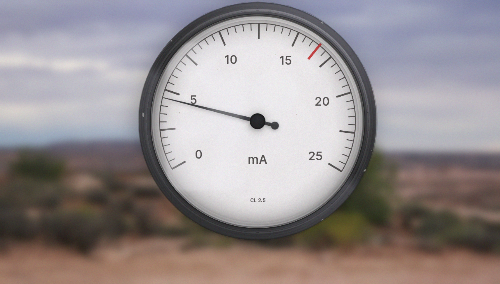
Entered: 4.5 mA
